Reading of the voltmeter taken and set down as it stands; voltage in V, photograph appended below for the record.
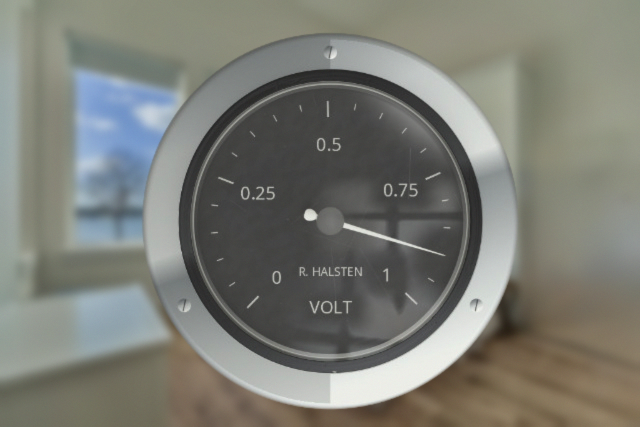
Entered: 0.9 V
